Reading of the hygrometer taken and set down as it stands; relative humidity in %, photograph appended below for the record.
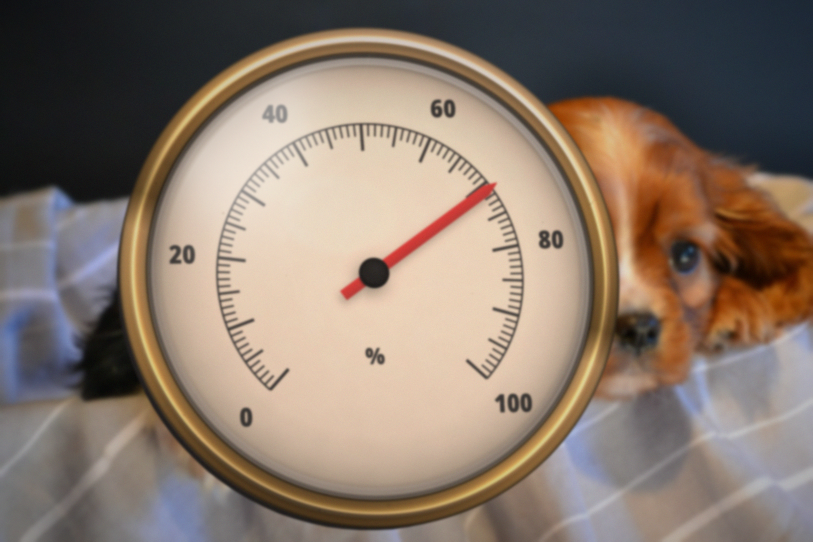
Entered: 71 %
